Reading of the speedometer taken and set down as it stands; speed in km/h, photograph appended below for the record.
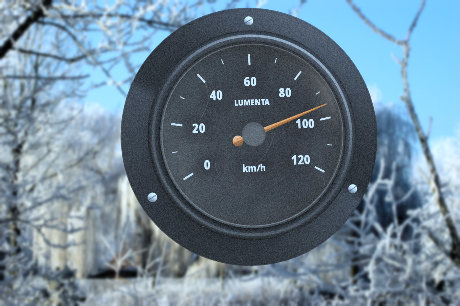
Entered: 95 km/h
